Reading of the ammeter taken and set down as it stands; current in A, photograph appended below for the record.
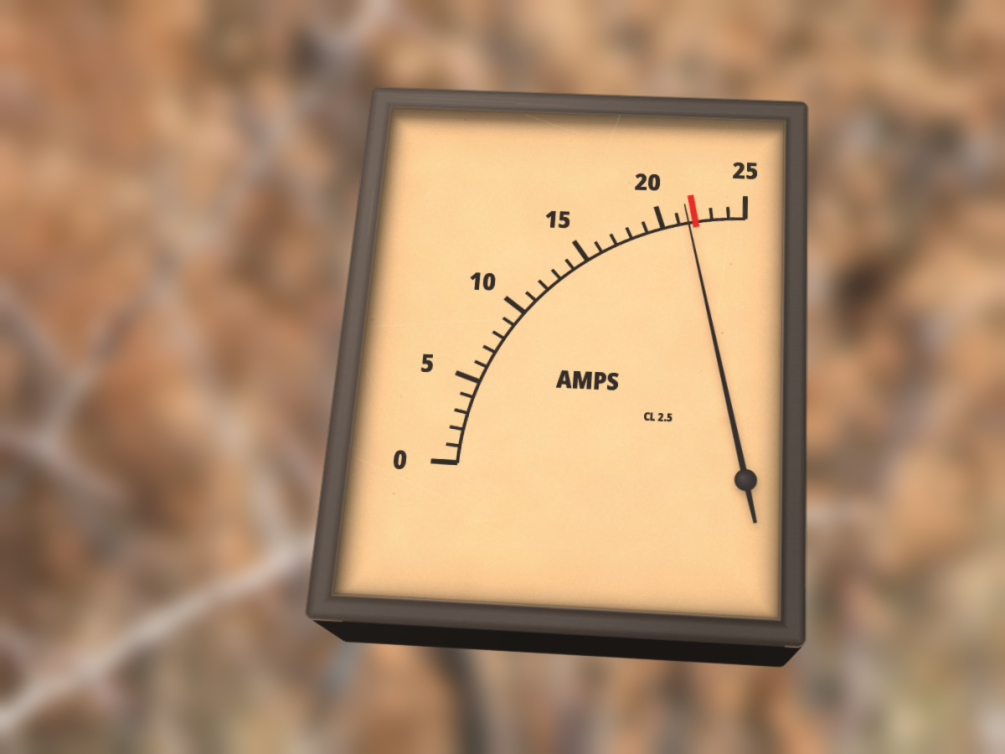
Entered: 21.5 A
